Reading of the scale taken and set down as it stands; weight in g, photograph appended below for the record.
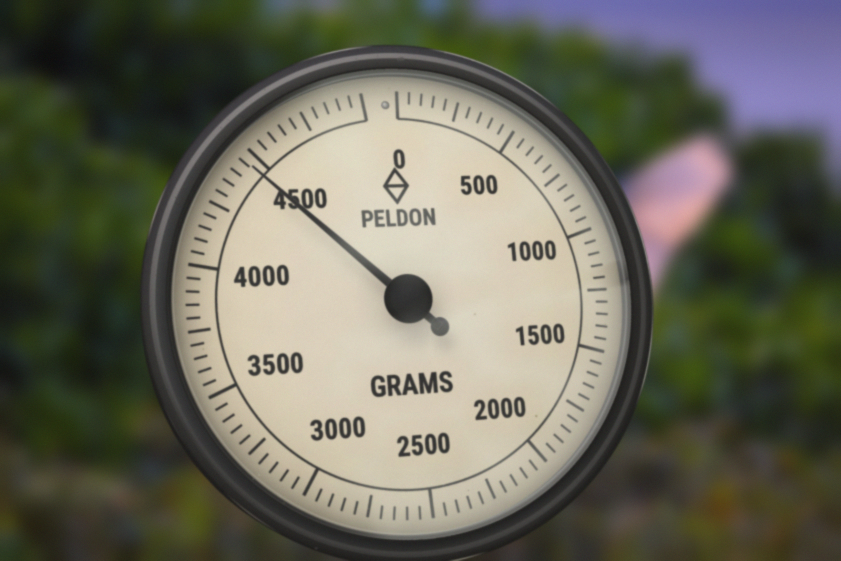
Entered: 4450 g
